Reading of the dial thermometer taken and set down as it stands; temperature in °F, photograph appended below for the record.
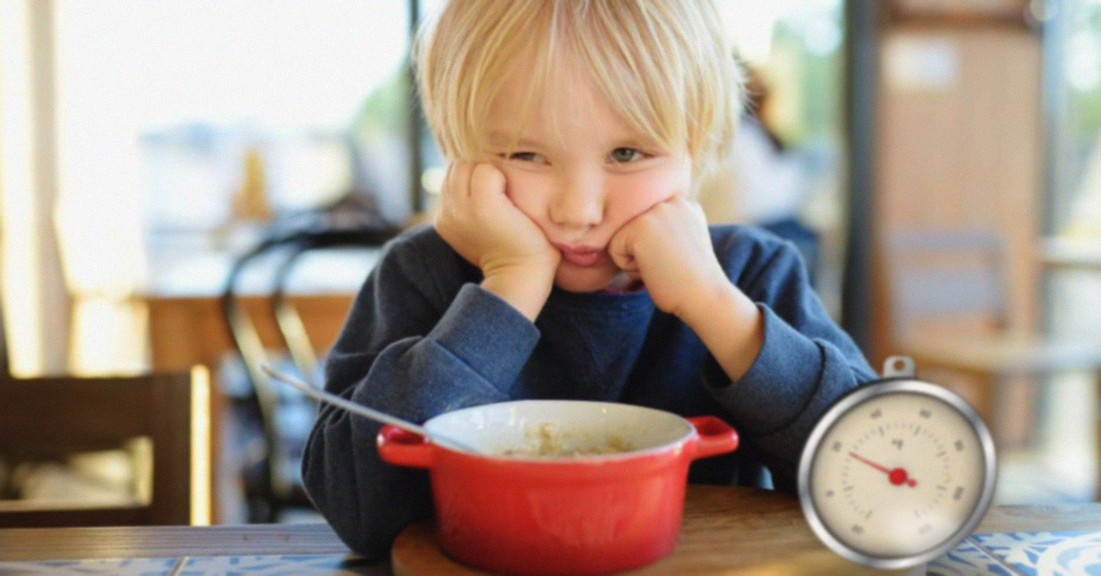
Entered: 20 °F
